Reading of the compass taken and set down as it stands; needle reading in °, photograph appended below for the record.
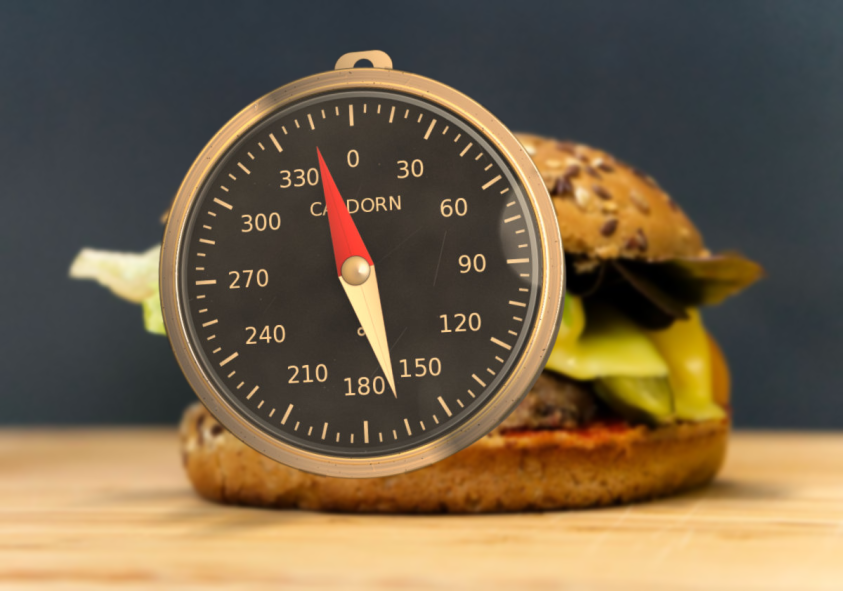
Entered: 345 °
